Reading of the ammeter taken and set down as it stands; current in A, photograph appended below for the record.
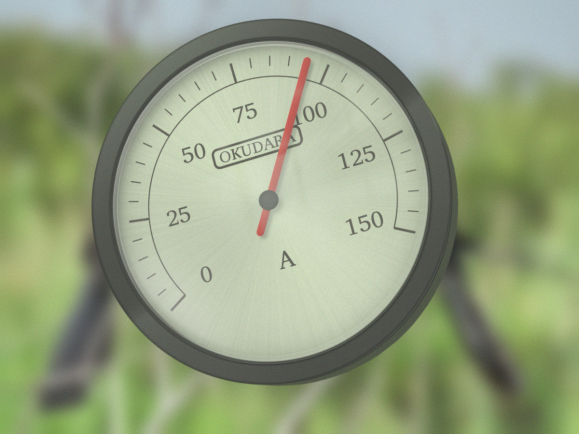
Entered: 95 A
